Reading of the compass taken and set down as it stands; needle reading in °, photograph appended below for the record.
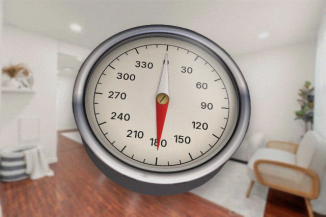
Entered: 180 °
